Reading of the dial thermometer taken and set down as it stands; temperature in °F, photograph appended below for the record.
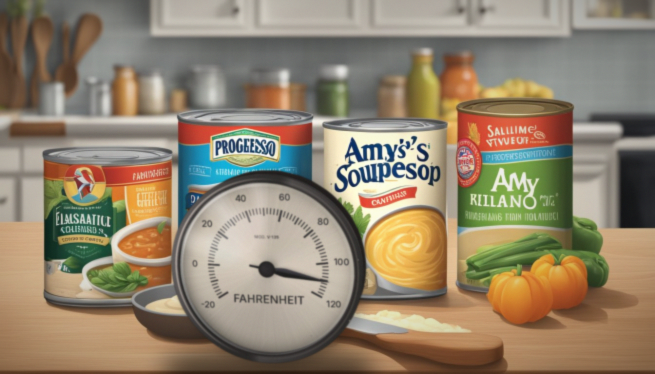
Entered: 110 °F
